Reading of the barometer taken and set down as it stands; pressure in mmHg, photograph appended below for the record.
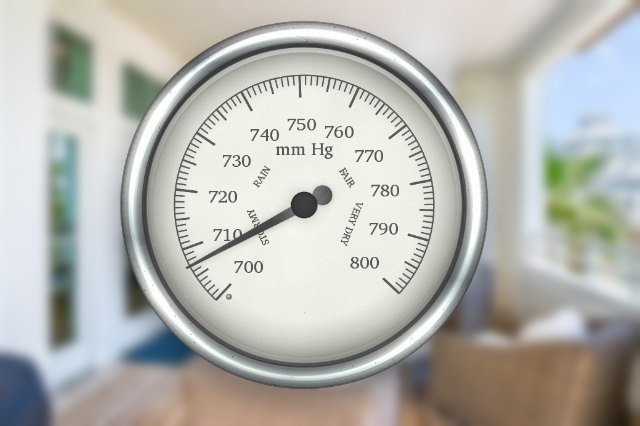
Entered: 707 mmHg
